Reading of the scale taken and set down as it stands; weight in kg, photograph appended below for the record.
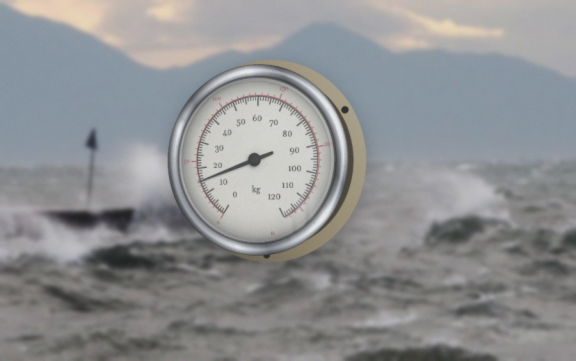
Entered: 15 kg
